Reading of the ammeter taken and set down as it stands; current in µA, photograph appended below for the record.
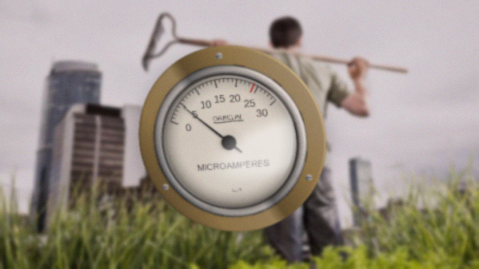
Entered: 5 µA
